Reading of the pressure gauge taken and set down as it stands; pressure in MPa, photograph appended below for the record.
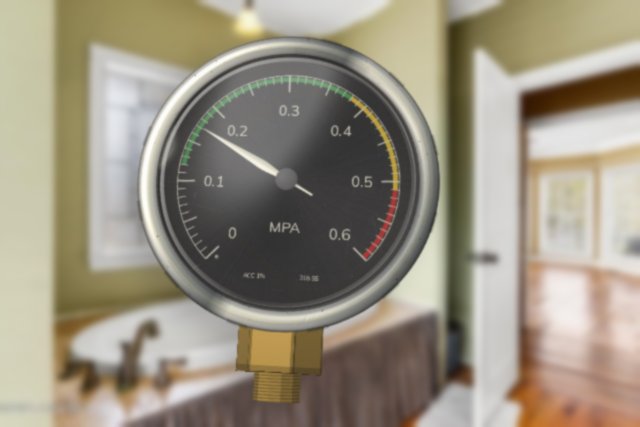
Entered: 0.17 MPa
